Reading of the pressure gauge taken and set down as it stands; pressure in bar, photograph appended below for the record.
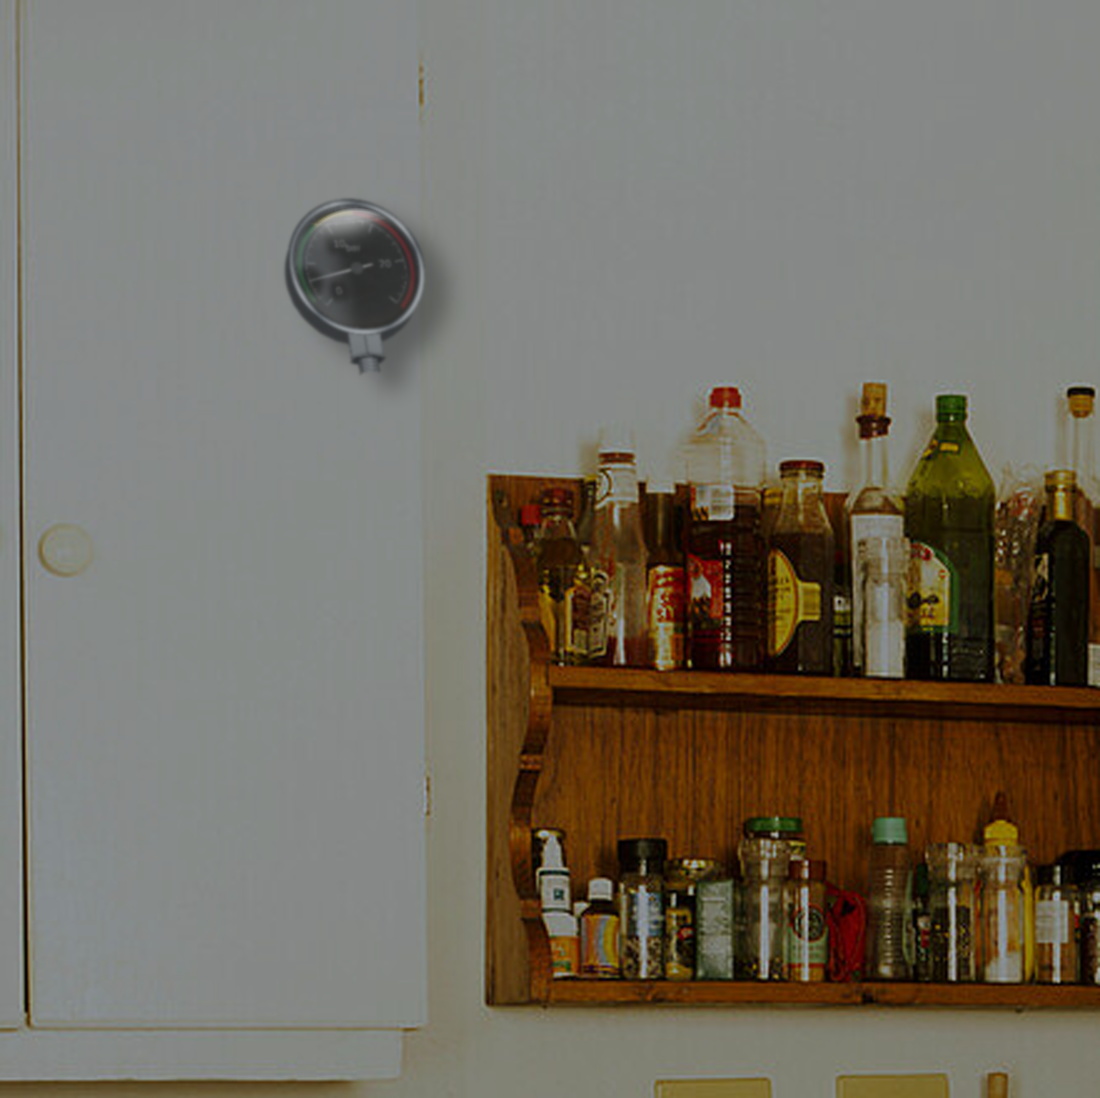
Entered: 3 bar
